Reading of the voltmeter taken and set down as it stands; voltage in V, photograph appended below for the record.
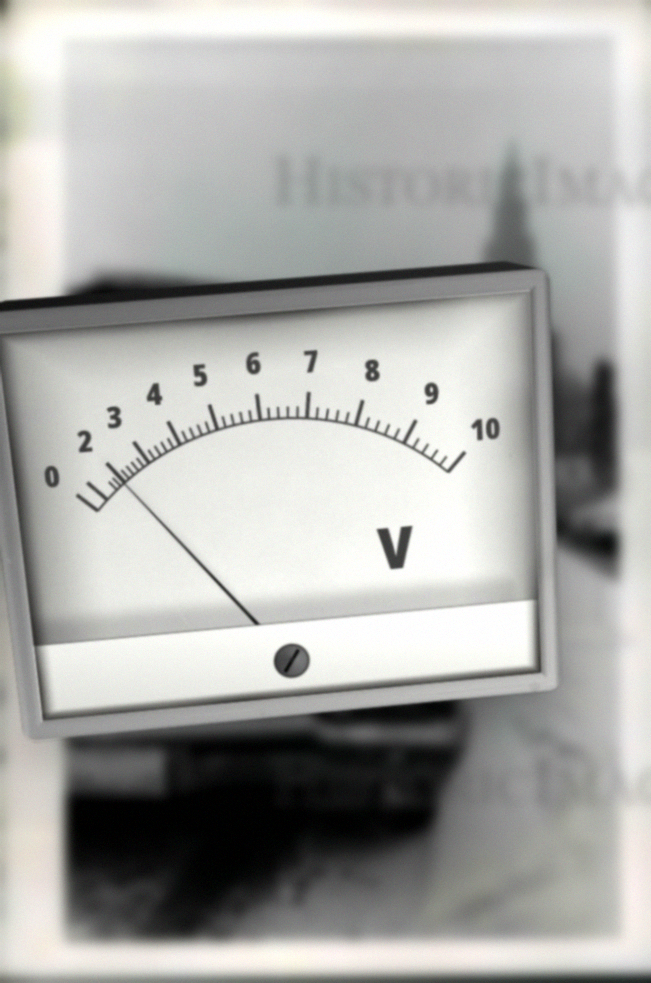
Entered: 2 V
